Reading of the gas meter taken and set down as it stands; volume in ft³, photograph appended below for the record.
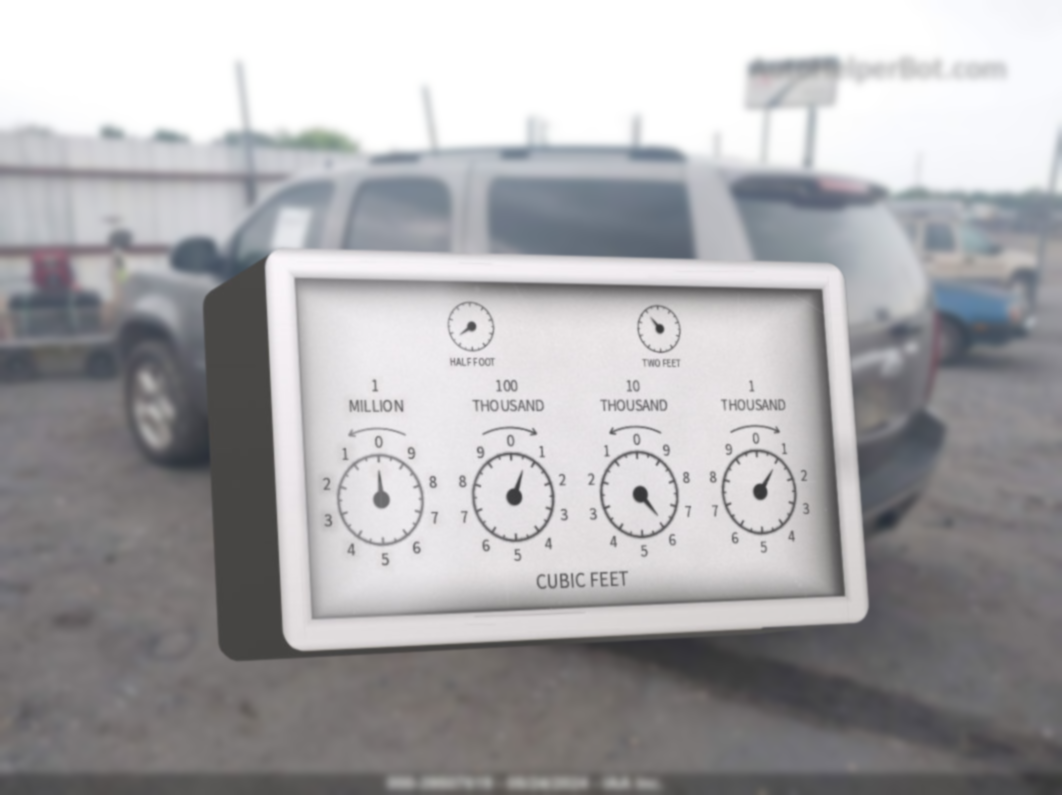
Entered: 6100 ft³
